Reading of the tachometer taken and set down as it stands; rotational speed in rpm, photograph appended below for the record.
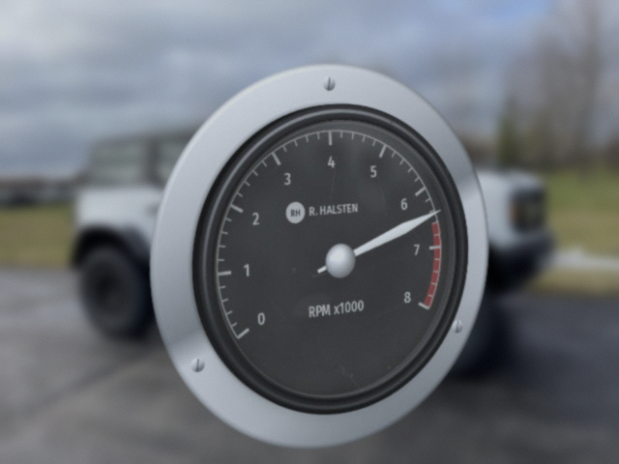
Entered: 6400 rpm
